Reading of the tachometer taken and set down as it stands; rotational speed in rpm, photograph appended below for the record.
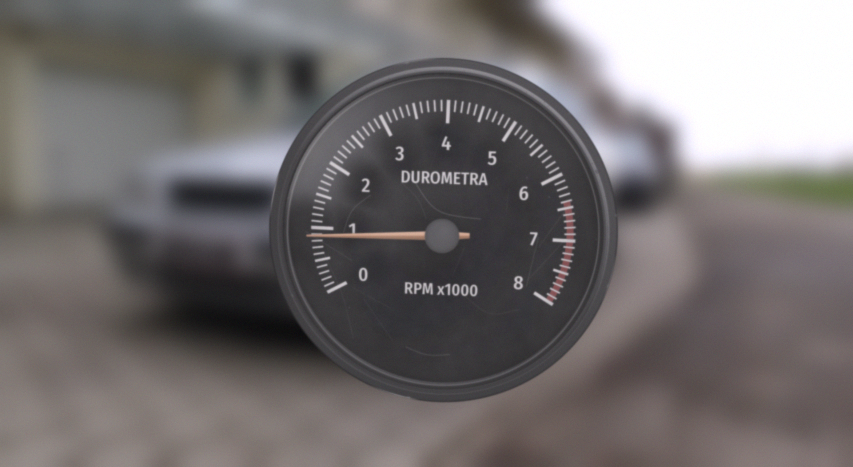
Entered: 900 rpm
